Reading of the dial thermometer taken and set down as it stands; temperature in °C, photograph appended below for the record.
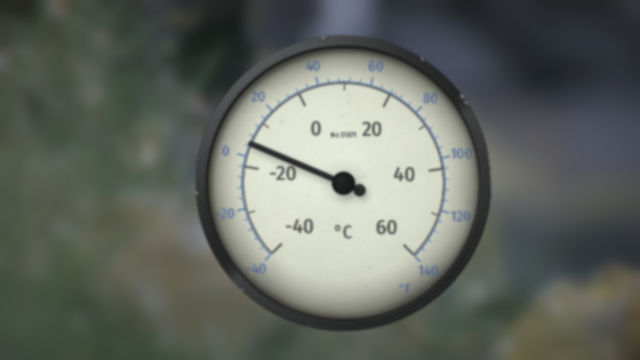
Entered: -15 °C
